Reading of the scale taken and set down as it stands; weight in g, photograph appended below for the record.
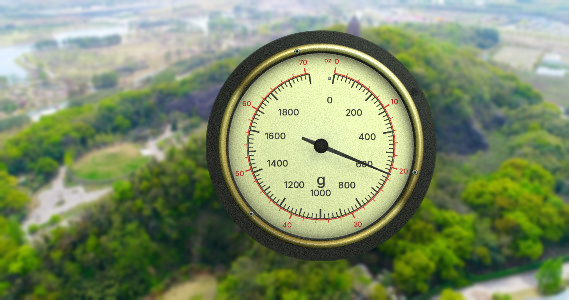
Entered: 600 g
